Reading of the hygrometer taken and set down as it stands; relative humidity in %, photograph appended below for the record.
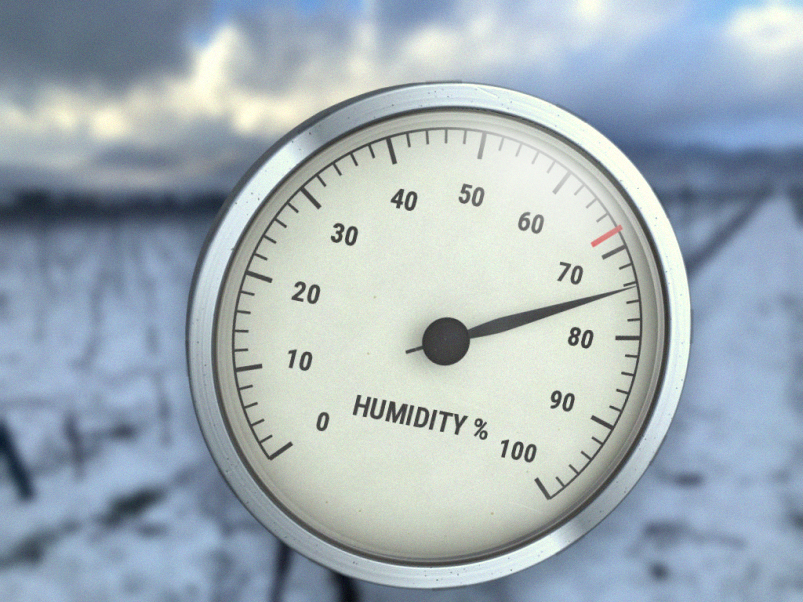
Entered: 74 %
